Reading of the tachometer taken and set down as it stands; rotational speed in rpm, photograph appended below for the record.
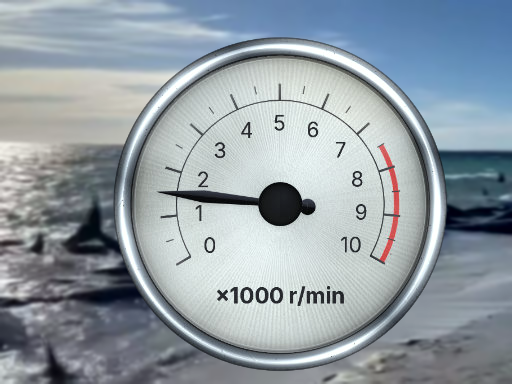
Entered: 1500 rpm
